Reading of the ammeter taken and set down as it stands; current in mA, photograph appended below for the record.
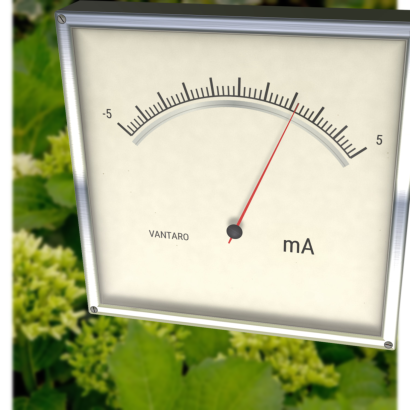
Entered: 2.2 mA
